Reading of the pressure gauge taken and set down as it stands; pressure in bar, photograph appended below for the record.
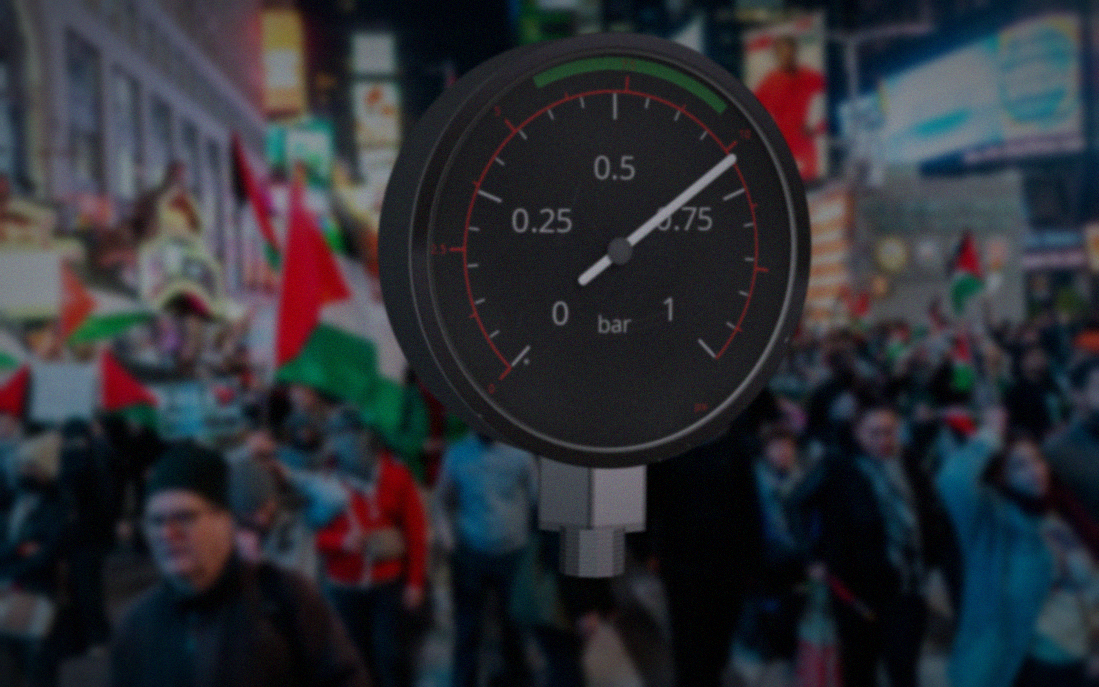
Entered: 0.7 bar
